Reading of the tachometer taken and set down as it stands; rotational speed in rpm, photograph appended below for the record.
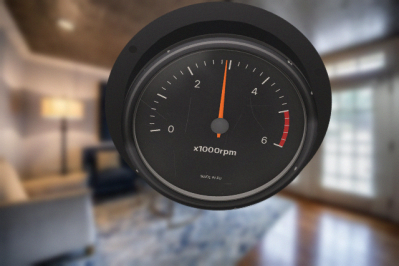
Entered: 2900 rpm
